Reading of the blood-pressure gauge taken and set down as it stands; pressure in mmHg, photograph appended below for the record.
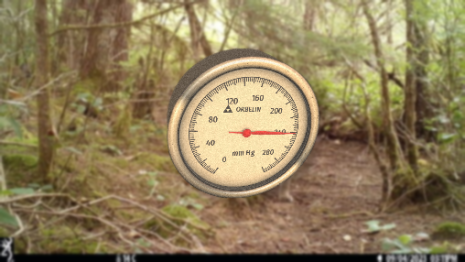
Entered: 240 mmHg
